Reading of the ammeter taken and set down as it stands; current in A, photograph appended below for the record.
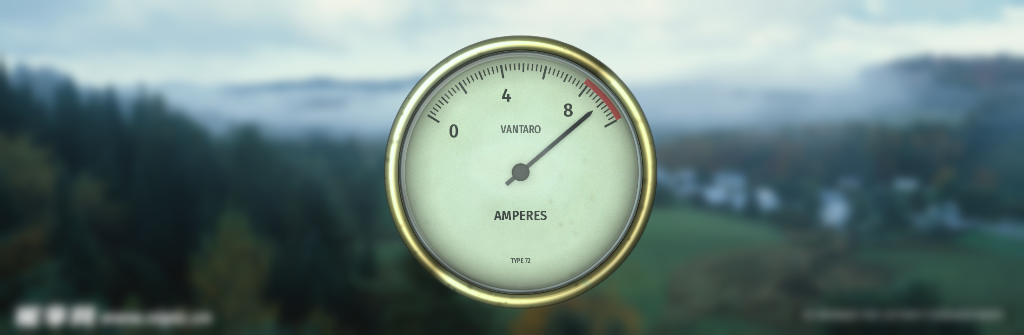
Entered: 9 A
